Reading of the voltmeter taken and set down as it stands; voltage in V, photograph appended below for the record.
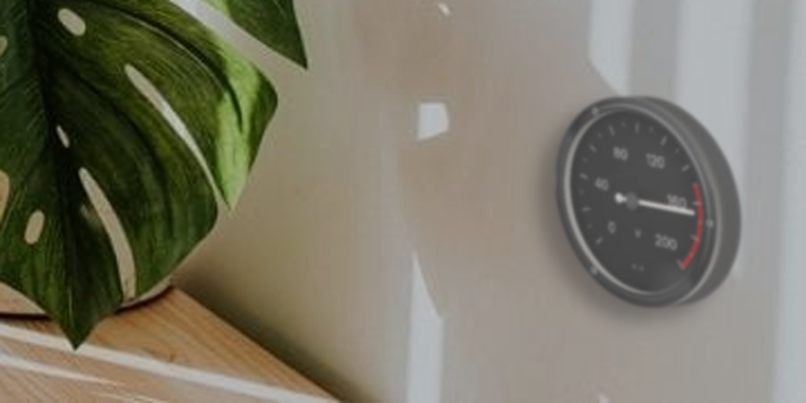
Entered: 165 V
